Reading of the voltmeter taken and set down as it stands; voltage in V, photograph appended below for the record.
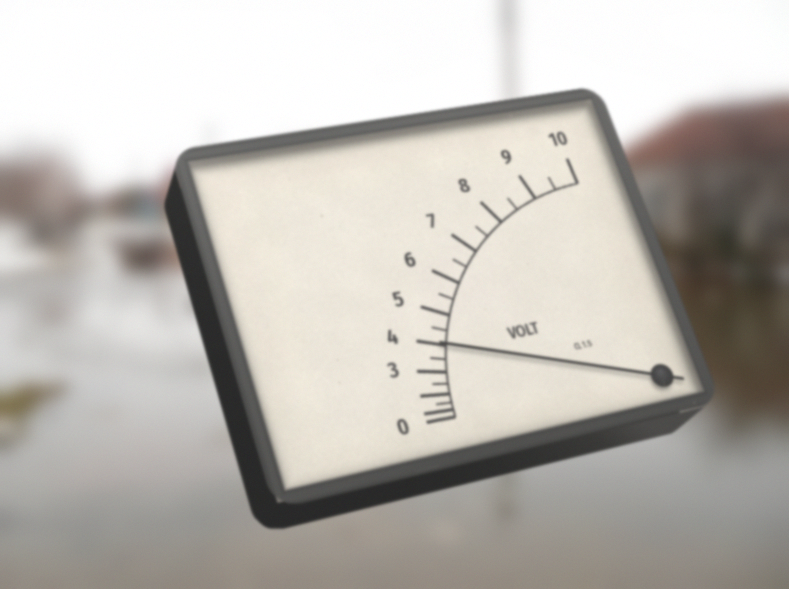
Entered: 4 V
